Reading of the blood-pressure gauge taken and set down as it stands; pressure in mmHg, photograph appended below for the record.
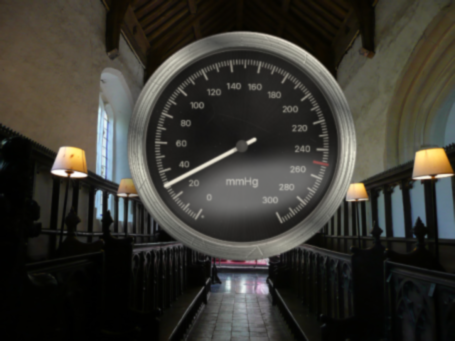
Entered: 30 mmHg
